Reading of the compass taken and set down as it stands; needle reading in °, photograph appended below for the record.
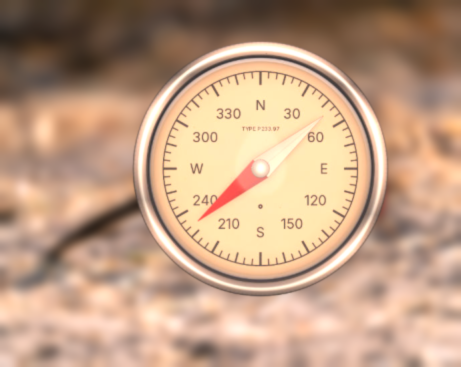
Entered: 230 °
